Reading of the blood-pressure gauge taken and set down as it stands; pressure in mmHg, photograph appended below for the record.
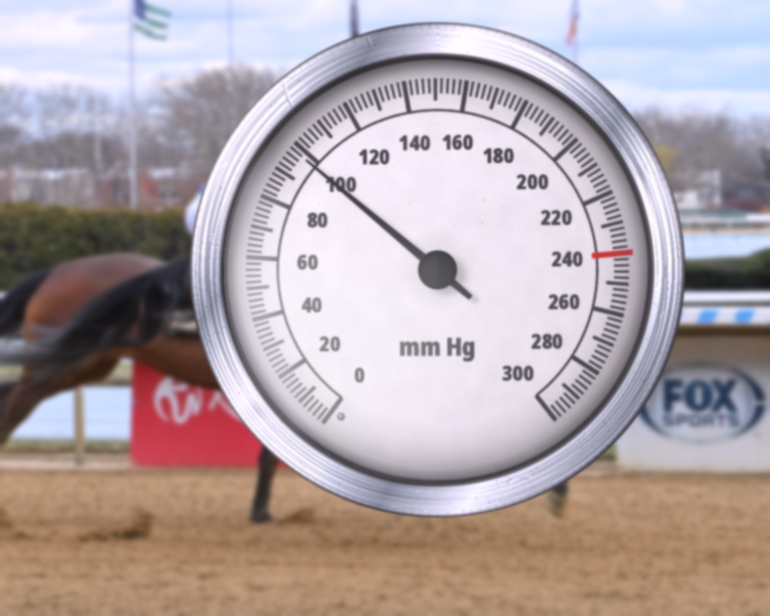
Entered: 98 mmHg
